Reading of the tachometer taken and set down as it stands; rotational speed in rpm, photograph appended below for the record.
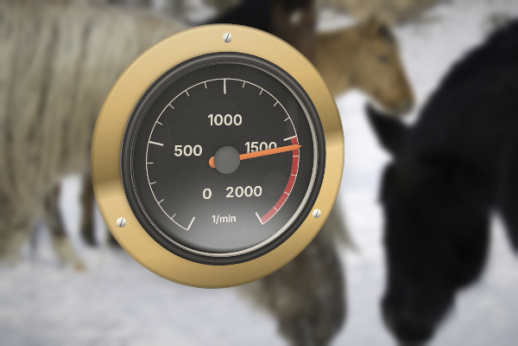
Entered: 1550 rpm
